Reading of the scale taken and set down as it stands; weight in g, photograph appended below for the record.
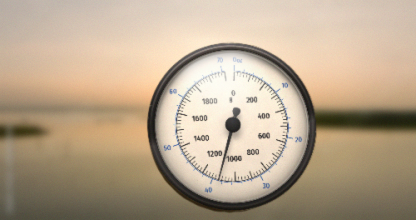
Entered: 1100 g
